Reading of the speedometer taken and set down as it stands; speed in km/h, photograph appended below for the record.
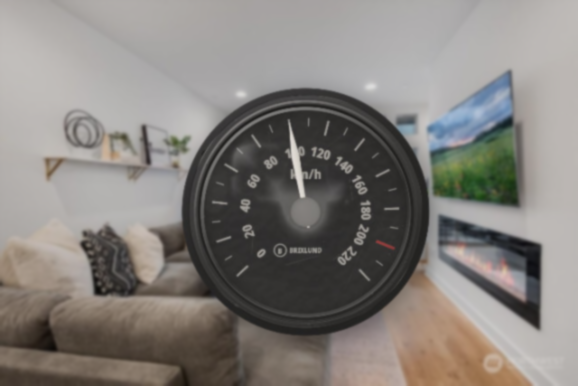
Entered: 100 km/h
